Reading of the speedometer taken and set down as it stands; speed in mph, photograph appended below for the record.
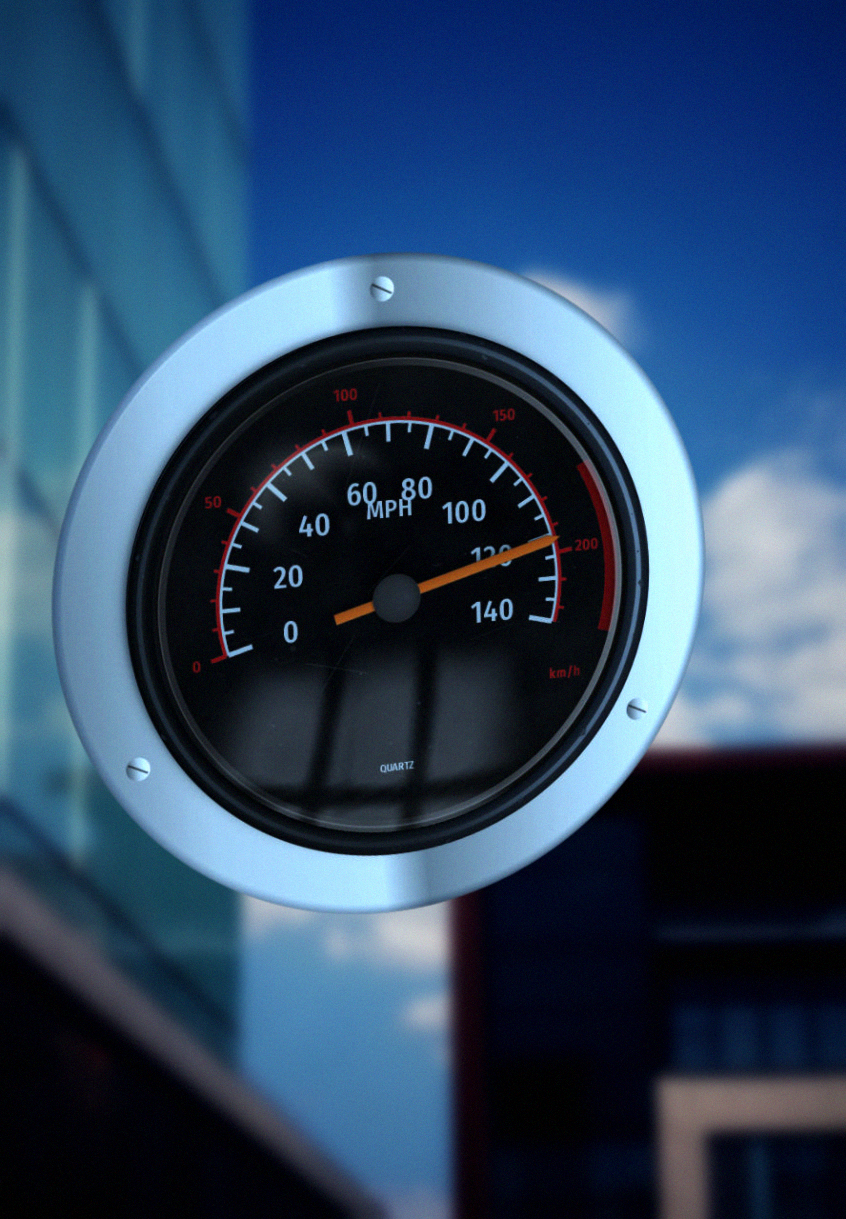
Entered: 120 mph
